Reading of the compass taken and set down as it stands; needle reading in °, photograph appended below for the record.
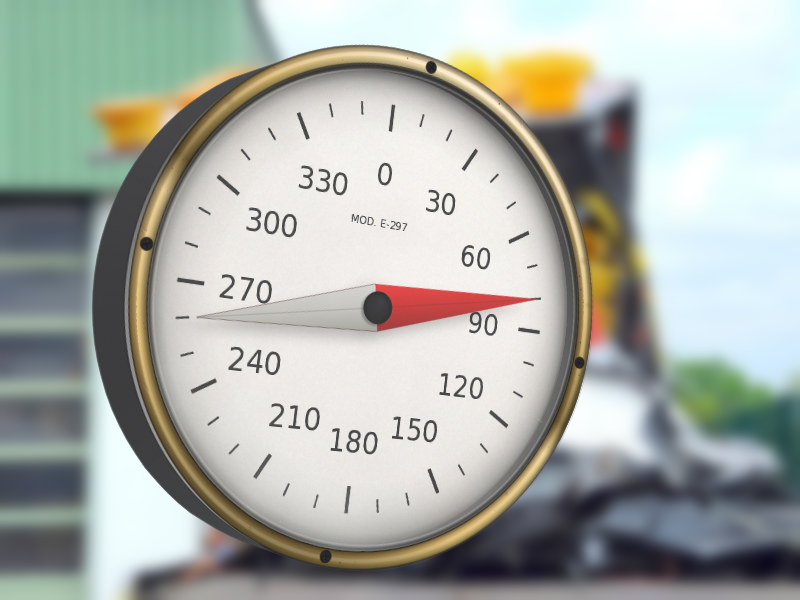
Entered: 80 °
